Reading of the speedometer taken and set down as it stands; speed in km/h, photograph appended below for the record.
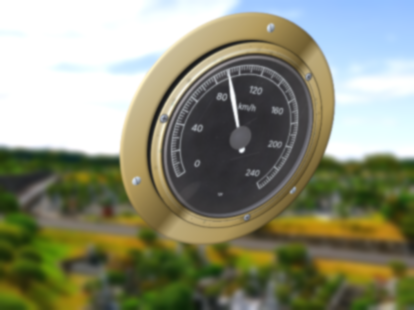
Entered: 90 km/h
